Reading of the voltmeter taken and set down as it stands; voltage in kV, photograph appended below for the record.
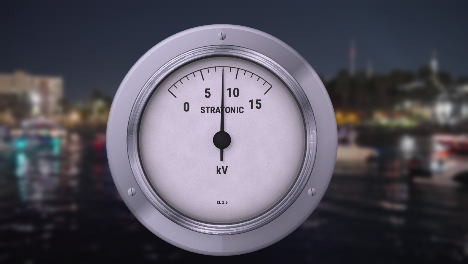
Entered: 8 kV
